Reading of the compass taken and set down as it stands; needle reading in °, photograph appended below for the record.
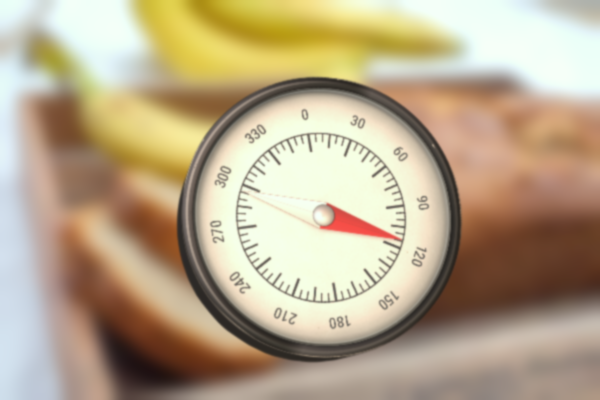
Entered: 115 °
